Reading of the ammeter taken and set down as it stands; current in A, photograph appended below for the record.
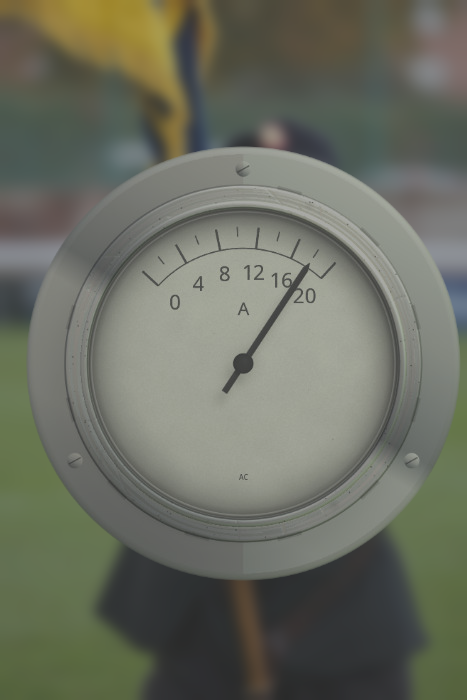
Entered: 18 A
